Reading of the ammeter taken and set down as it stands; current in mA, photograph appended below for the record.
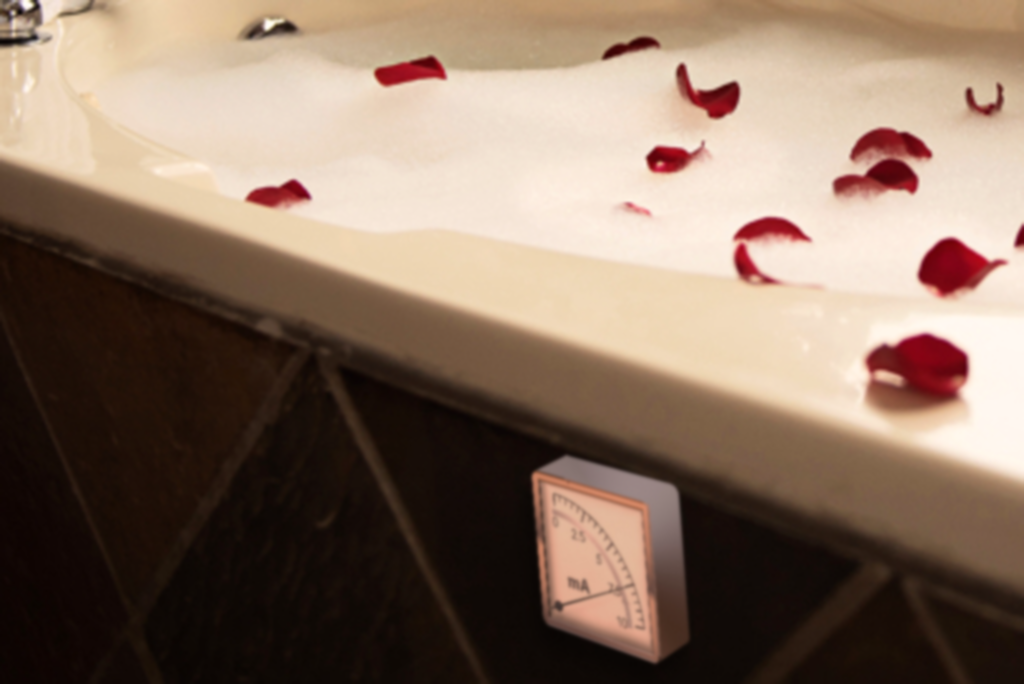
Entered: 7.5 mA
